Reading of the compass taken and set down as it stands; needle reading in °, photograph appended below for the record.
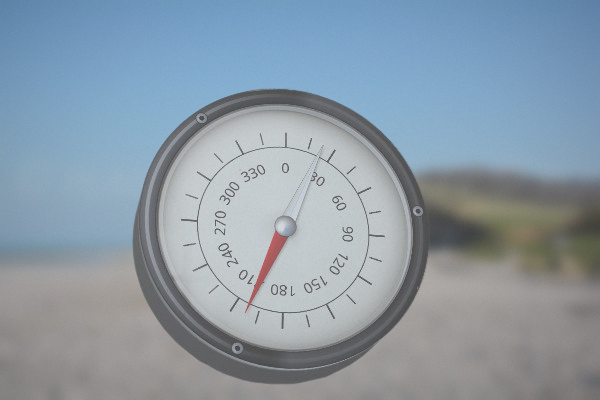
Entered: 202.5 °
